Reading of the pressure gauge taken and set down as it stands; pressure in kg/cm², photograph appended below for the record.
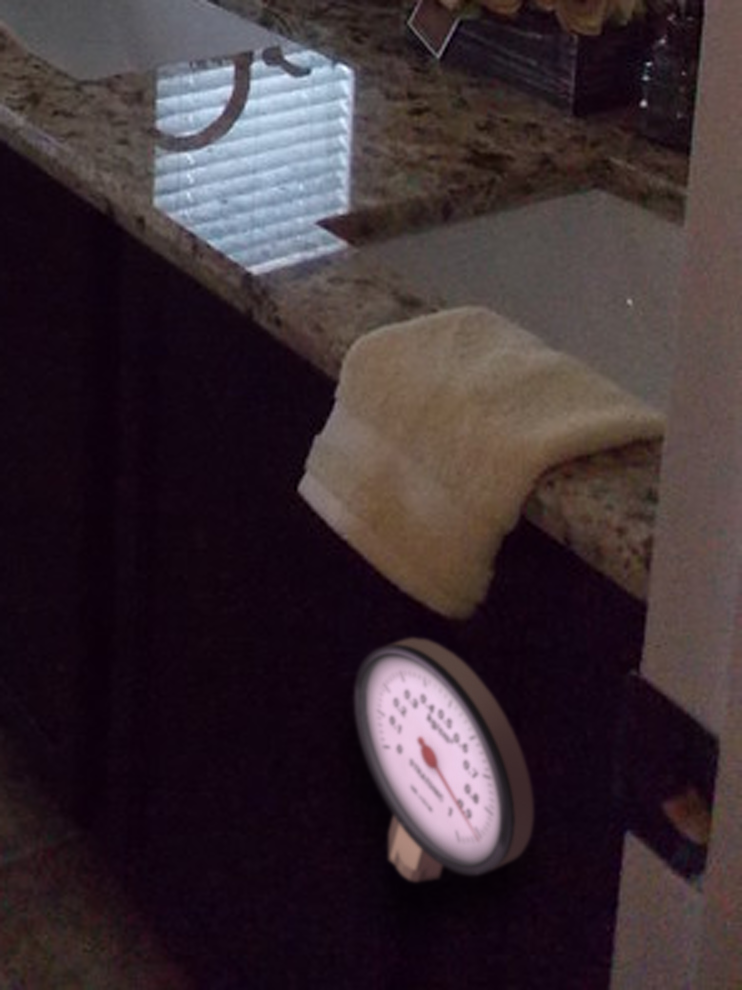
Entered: 0.9 kg/cm²
